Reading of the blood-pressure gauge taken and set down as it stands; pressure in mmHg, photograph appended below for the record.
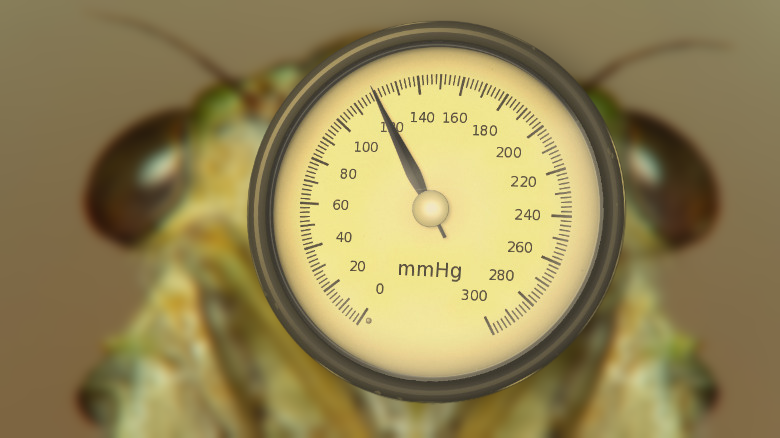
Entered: 120 mmHg
